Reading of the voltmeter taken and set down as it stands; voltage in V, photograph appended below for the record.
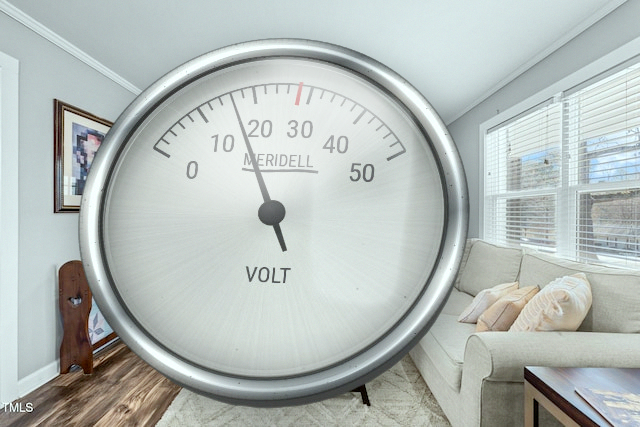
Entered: 16 V
